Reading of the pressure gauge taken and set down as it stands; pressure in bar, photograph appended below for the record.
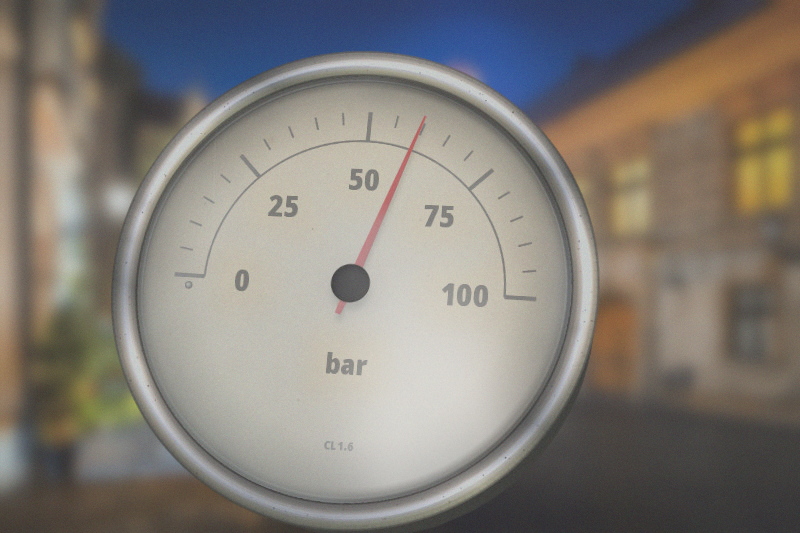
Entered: 60 bar
